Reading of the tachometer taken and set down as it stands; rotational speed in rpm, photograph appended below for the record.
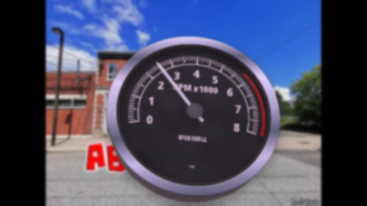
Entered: 2500 rpm
